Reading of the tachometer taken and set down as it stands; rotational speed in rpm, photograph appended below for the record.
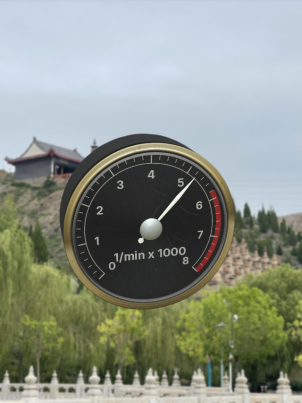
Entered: 5200 rpm
